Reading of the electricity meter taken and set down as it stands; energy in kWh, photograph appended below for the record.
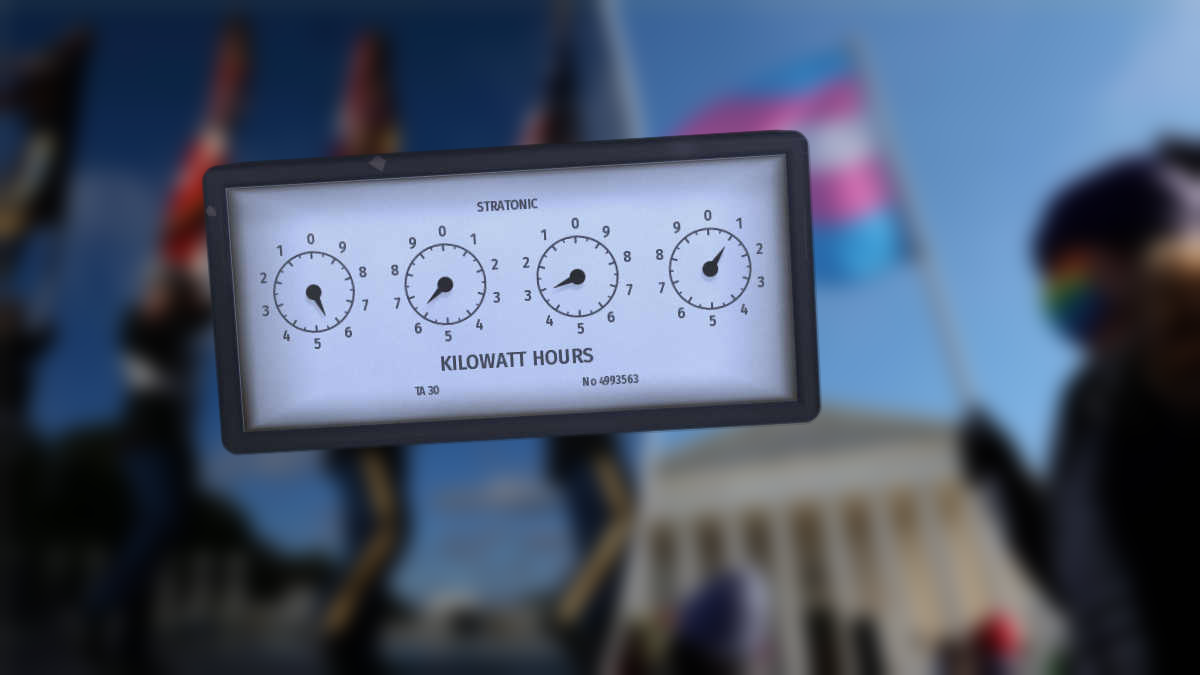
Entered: 5631 kWh
